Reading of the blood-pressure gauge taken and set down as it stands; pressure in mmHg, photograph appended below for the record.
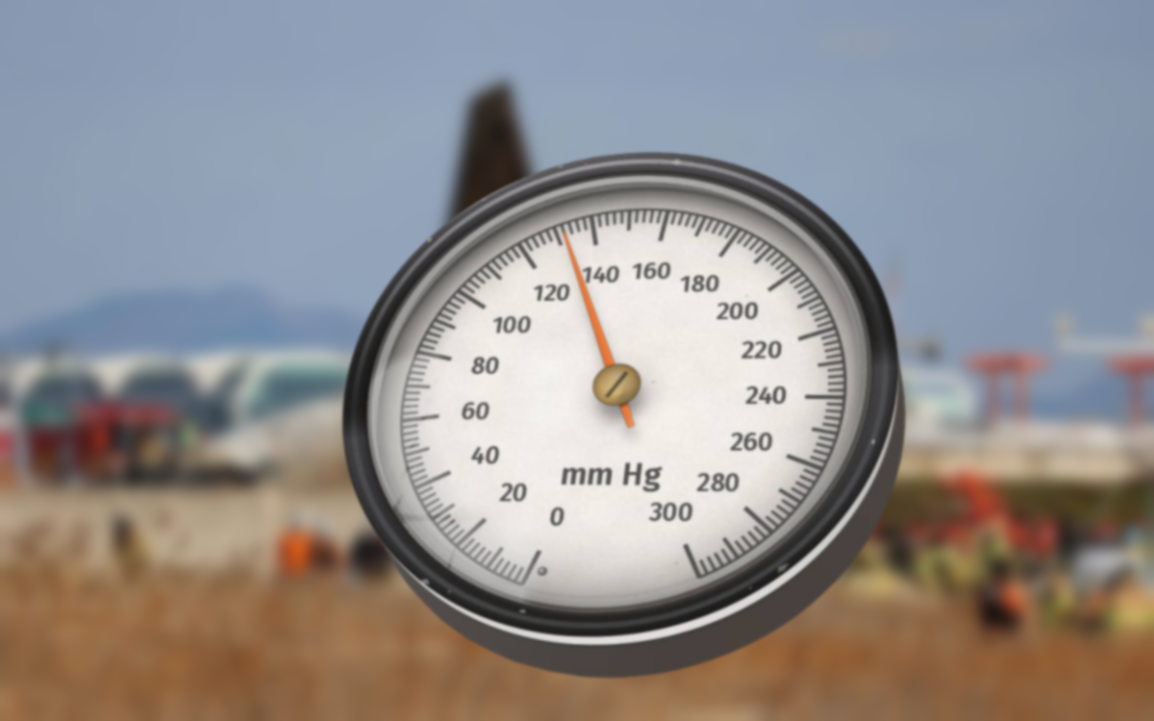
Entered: 132 mmHg
